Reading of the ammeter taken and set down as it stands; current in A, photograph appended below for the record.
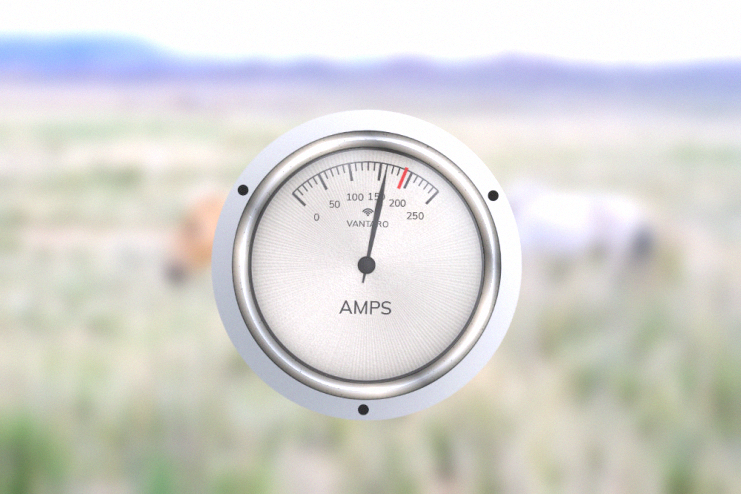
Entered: 160 A
